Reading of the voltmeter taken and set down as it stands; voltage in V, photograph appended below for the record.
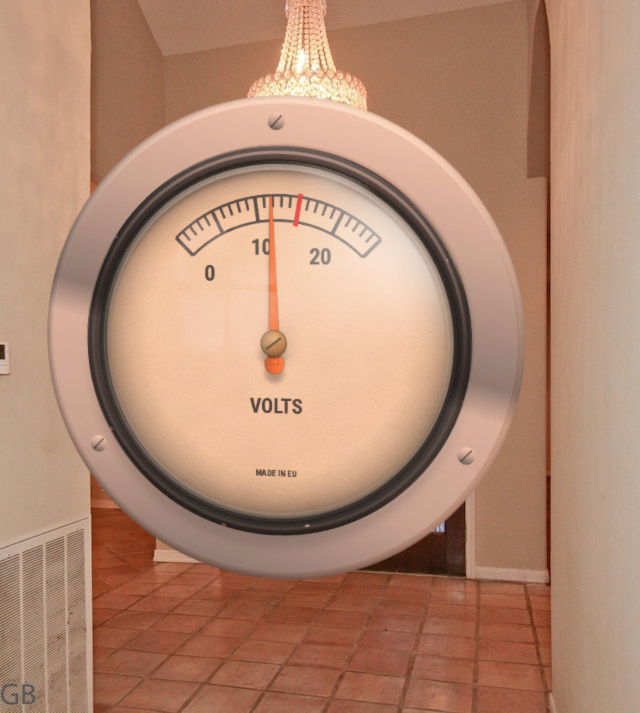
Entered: 12 V
